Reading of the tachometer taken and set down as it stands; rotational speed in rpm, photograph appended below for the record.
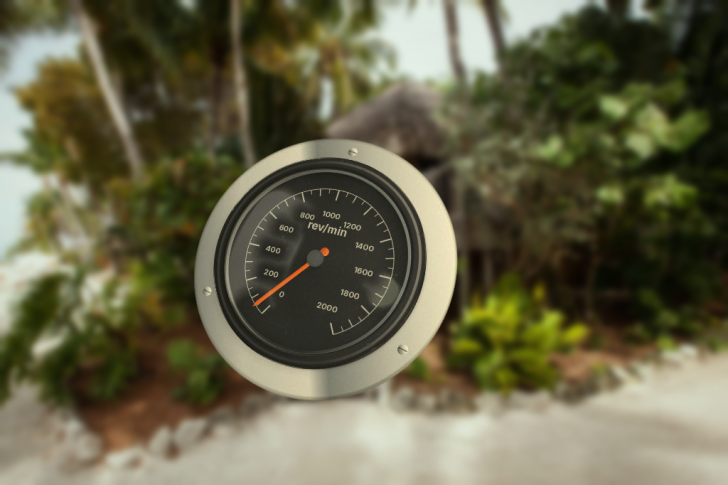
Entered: 50 rpm
